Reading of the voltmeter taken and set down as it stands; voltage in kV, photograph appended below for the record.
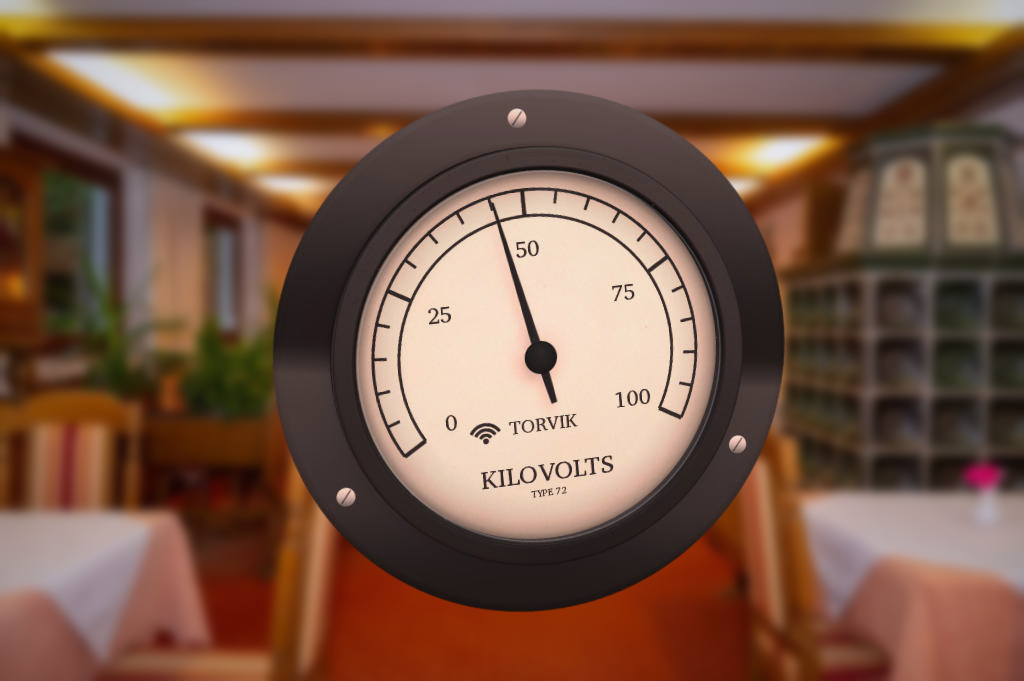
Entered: 45 kV
